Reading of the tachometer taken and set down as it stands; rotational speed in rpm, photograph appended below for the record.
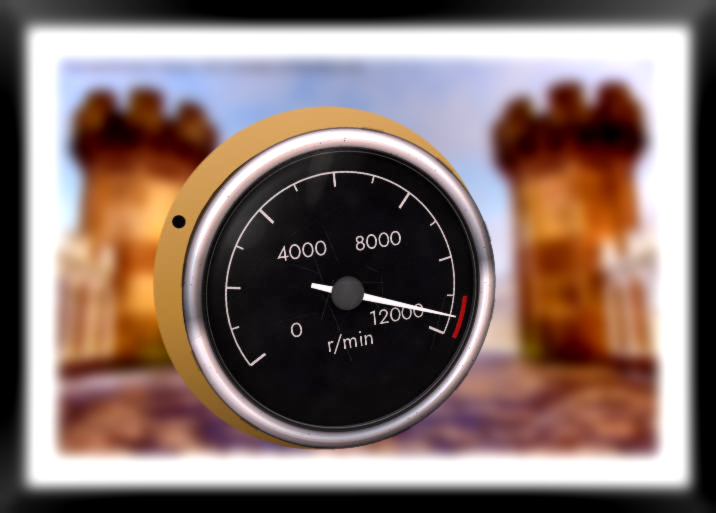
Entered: 11500 rpm
